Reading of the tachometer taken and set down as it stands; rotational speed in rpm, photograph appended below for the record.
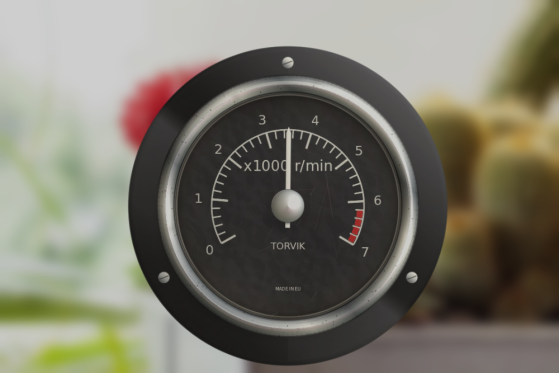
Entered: 3500 rpm
